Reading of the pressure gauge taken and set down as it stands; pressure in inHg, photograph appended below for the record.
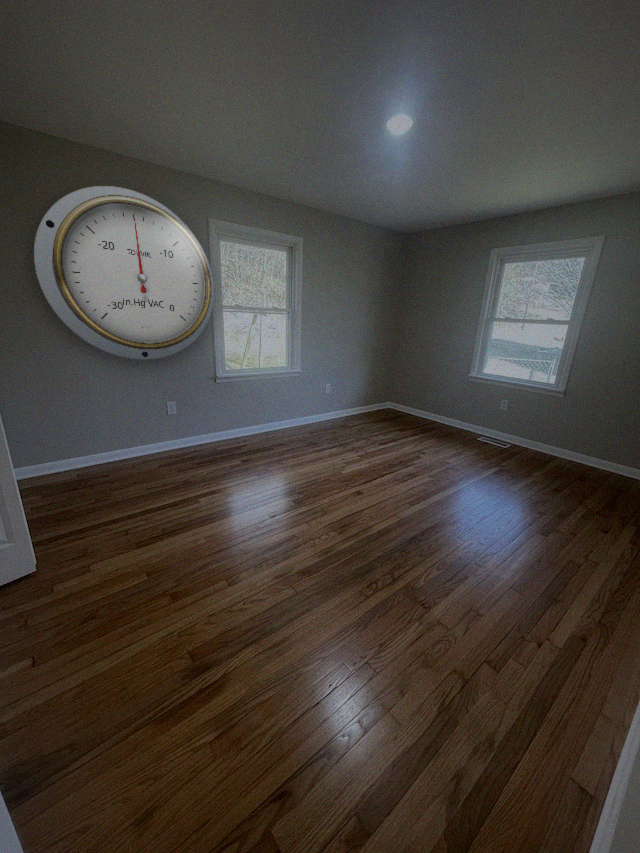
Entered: -15 inHg
